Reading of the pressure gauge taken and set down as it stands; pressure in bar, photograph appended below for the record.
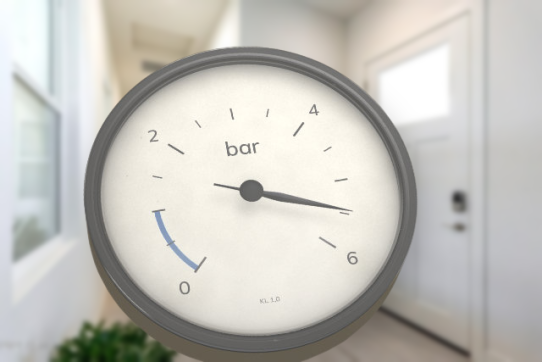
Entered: 5.5 bar
